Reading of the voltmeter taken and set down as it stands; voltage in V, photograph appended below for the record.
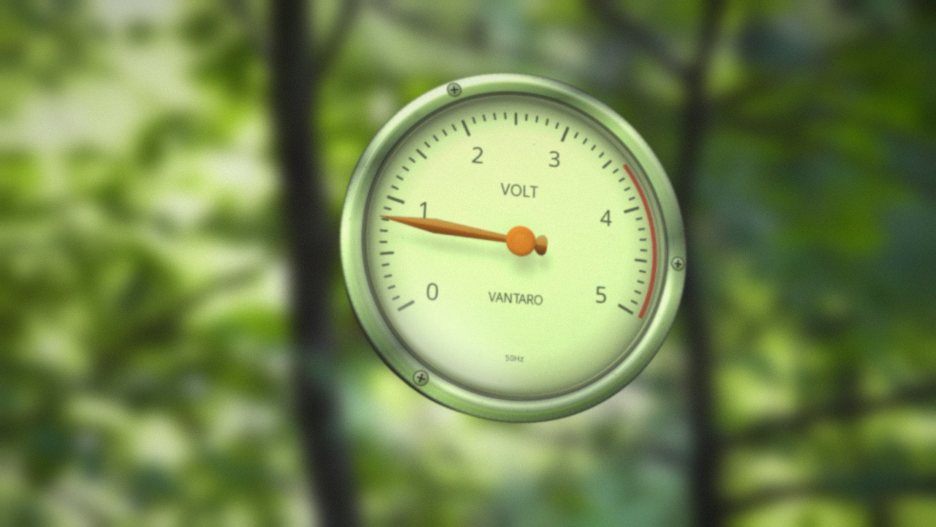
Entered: 0.8 V
